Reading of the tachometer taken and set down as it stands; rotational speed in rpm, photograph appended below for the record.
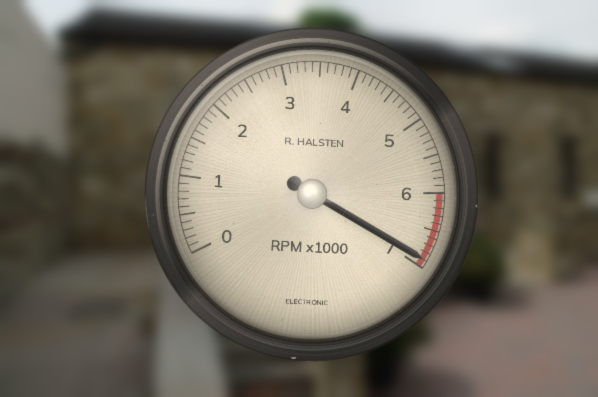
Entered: 6900 rpm
